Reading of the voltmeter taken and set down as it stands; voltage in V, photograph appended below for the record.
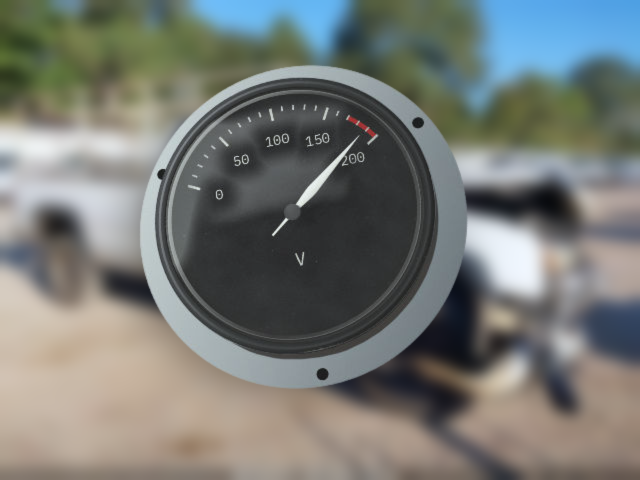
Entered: 190 V
